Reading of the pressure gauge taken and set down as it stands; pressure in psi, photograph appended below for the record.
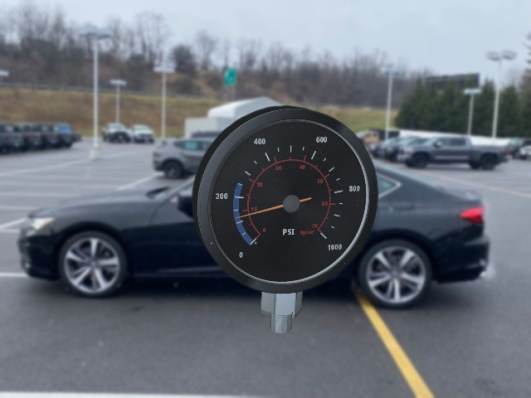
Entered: 125 psi
